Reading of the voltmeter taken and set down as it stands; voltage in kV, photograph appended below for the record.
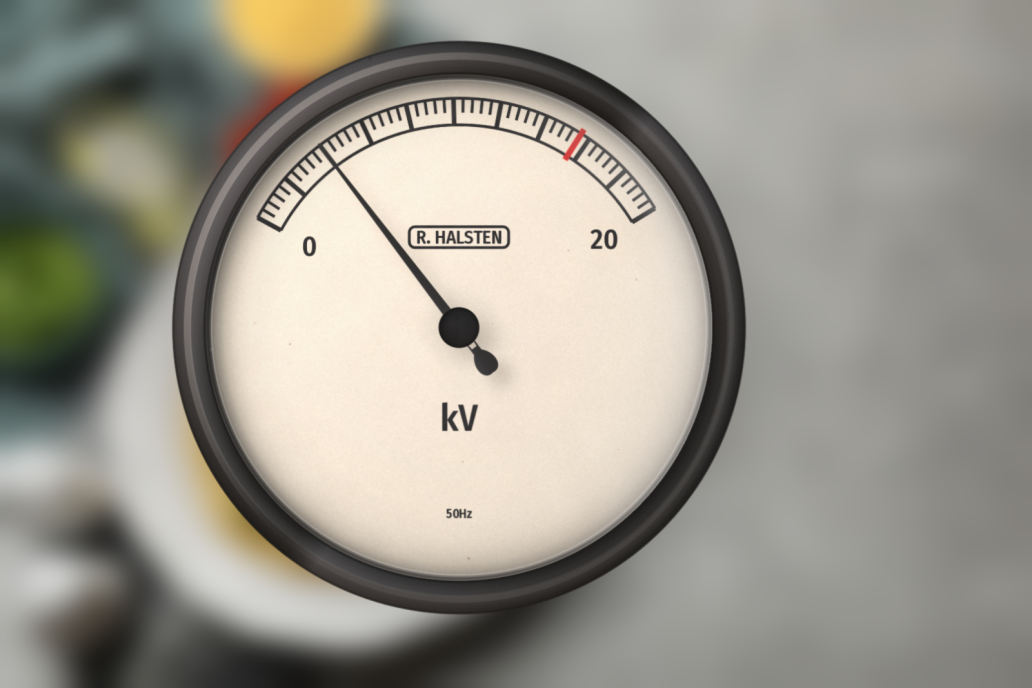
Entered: 4 kV
